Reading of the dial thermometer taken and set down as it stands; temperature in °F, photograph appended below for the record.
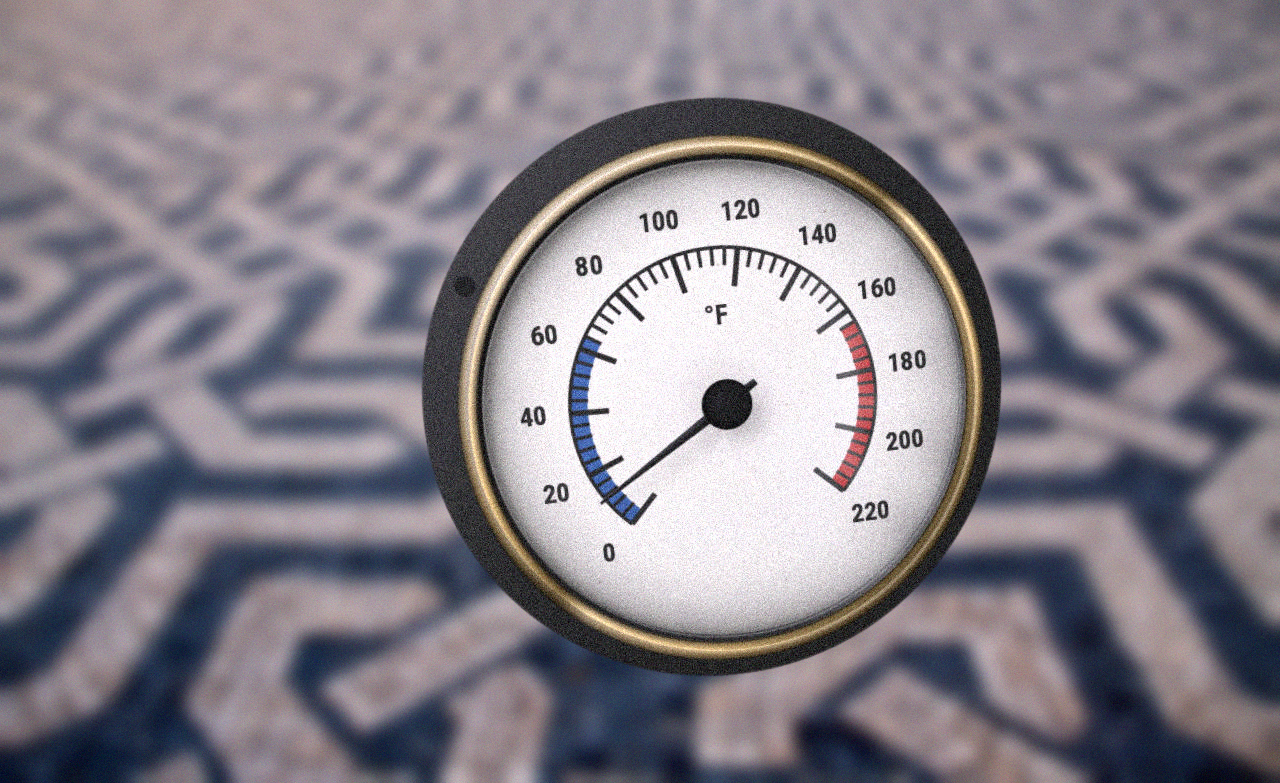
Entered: 12 °F
